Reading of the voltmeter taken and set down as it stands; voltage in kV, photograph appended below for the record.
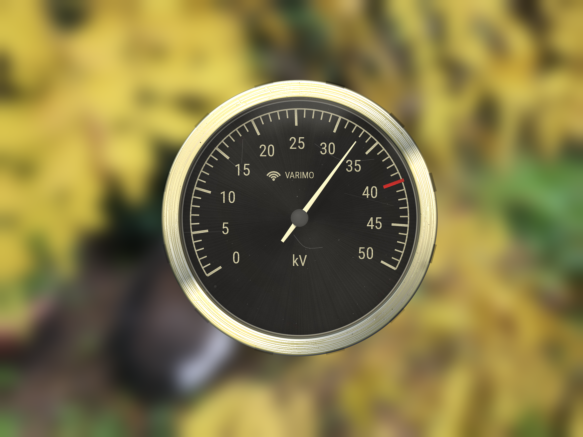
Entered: 33 kV
